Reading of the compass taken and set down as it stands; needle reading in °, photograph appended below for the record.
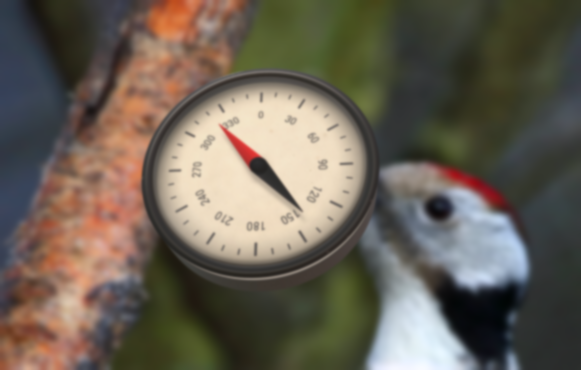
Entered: 320 °
